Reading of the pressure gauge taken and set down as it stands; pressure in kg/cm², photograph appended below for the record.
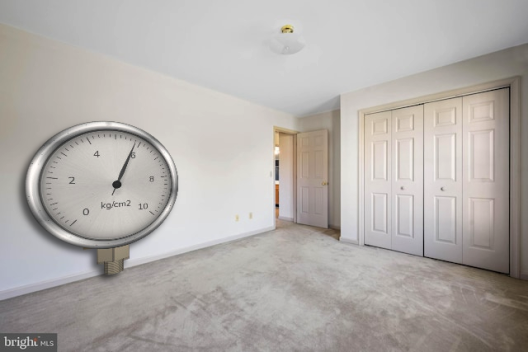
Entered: 5.8 kg/cm²
